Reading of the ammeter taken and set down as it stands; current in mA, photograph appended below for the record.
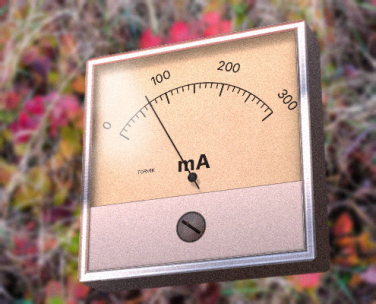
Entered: 70 mA
